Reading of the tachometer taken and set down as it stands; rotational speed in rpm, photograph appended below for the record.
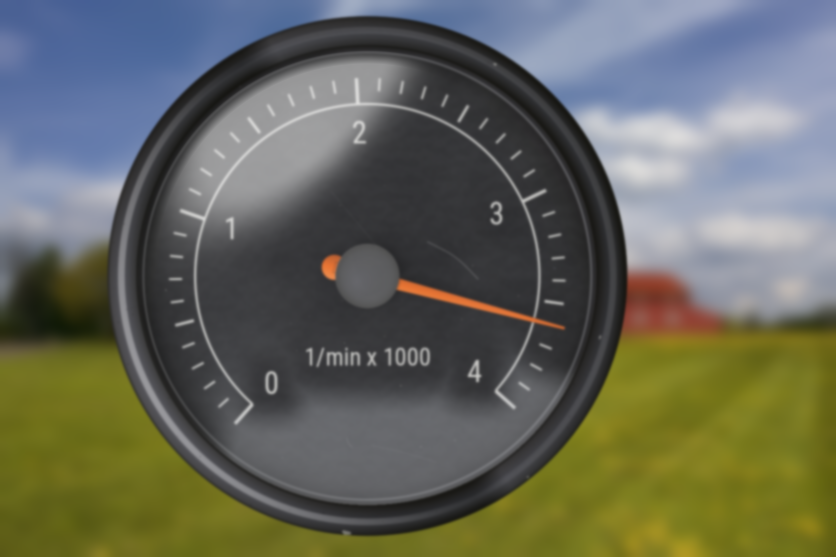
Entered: 3600 rpm
